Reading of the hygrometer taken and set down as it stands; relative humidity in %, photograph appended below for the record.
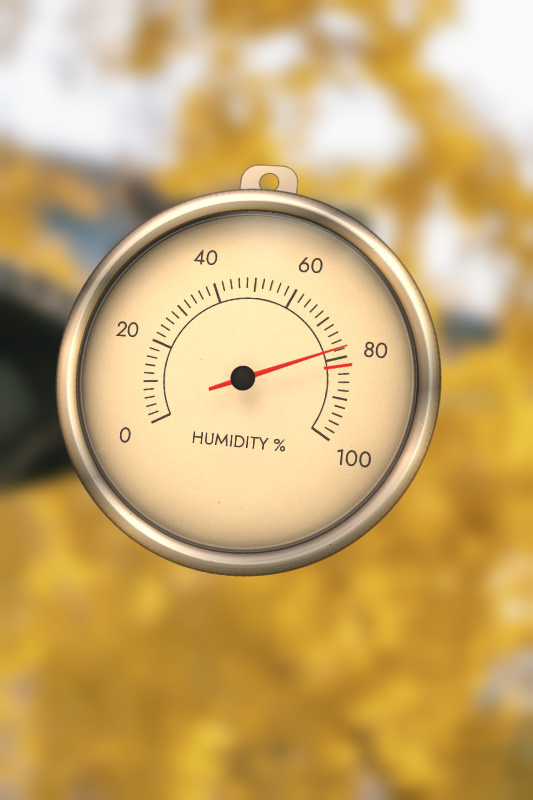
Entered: 78 %
